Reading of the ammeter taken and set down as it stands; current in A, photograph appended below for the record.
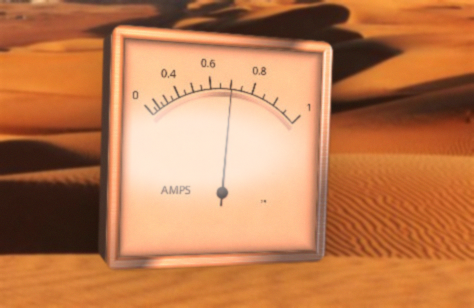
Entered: 0.7 A
